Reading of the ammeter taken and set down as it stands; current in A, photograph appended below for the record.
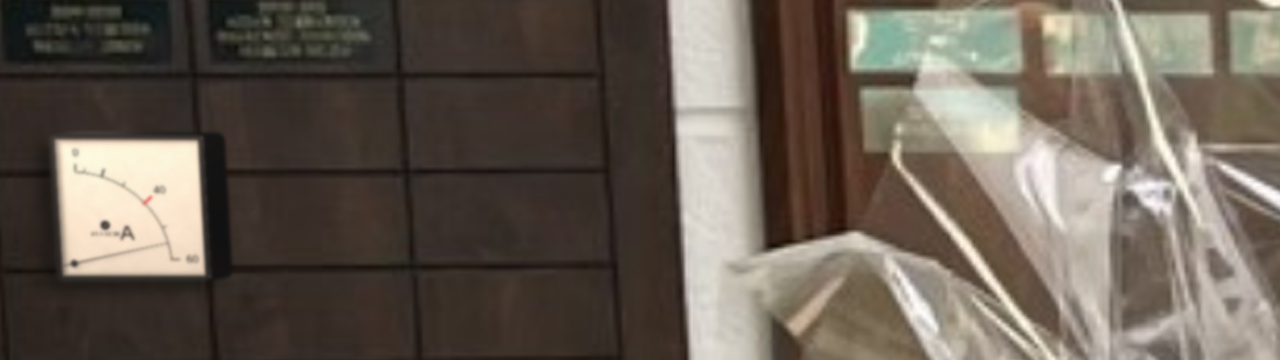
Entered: 55 A
